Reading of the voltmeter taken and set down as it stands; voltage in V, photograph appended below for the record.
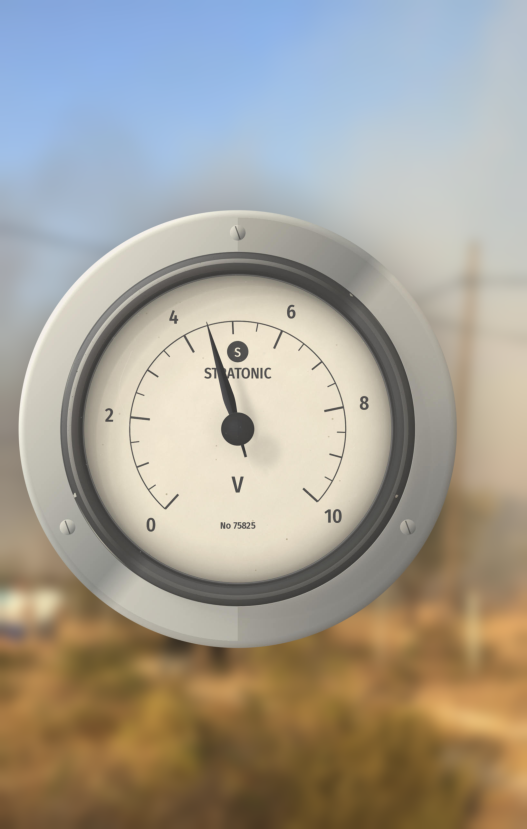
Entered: 4.5 V
